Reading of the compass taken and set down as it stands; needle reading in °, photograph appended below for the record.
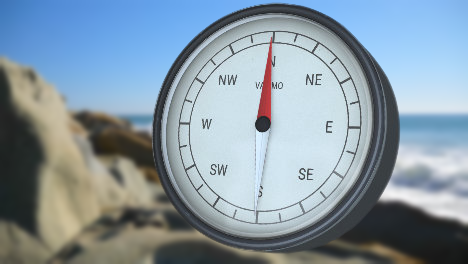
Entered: 0 °
